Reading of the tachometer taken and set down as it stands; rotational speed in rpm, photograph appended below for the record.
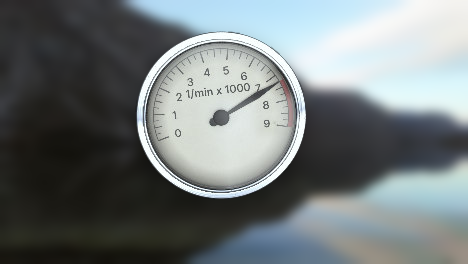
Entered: 7250 rpm
